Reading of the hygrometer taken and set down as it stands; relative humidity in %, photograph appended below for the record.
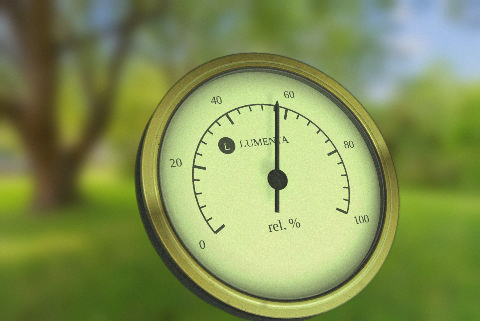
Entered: 56 %
